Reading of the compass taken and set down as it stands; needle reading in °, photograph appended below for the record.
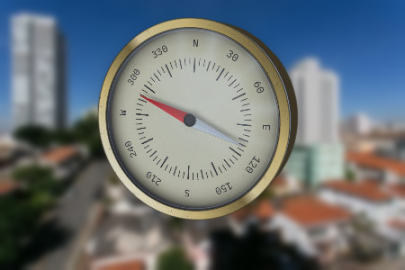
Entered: 290 °
